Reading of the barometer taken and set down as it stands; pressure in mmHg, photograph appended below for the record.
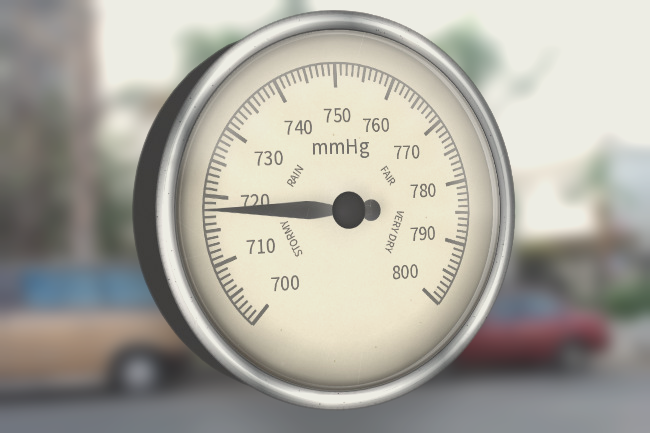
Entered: 718 mmHg
